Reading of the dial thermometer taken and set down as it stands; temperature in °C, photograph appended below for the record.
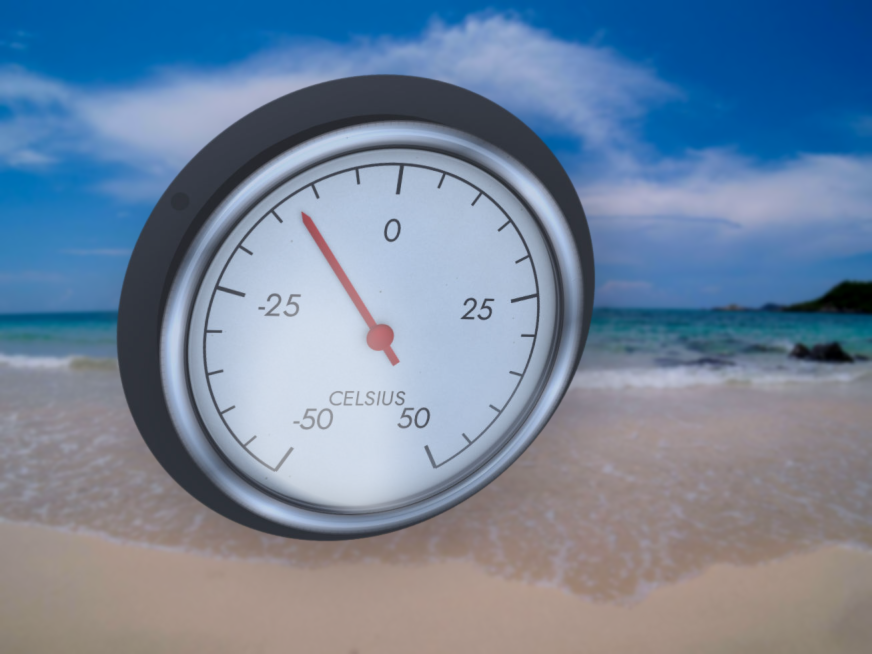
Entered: -12.5 °C
